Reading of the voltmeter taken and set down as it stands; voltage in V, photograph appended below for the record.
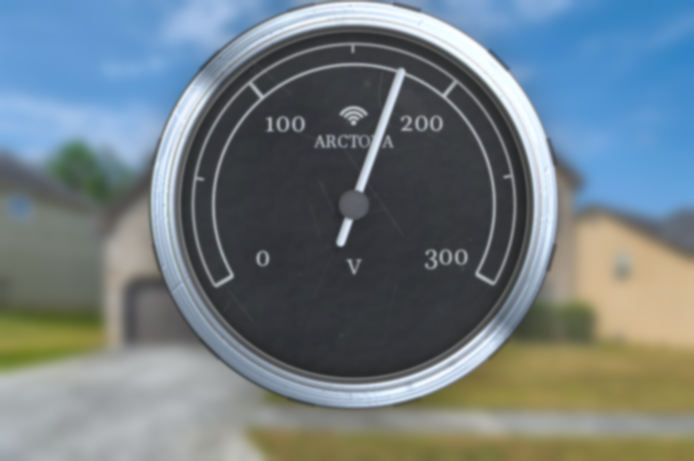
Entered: 175 V
